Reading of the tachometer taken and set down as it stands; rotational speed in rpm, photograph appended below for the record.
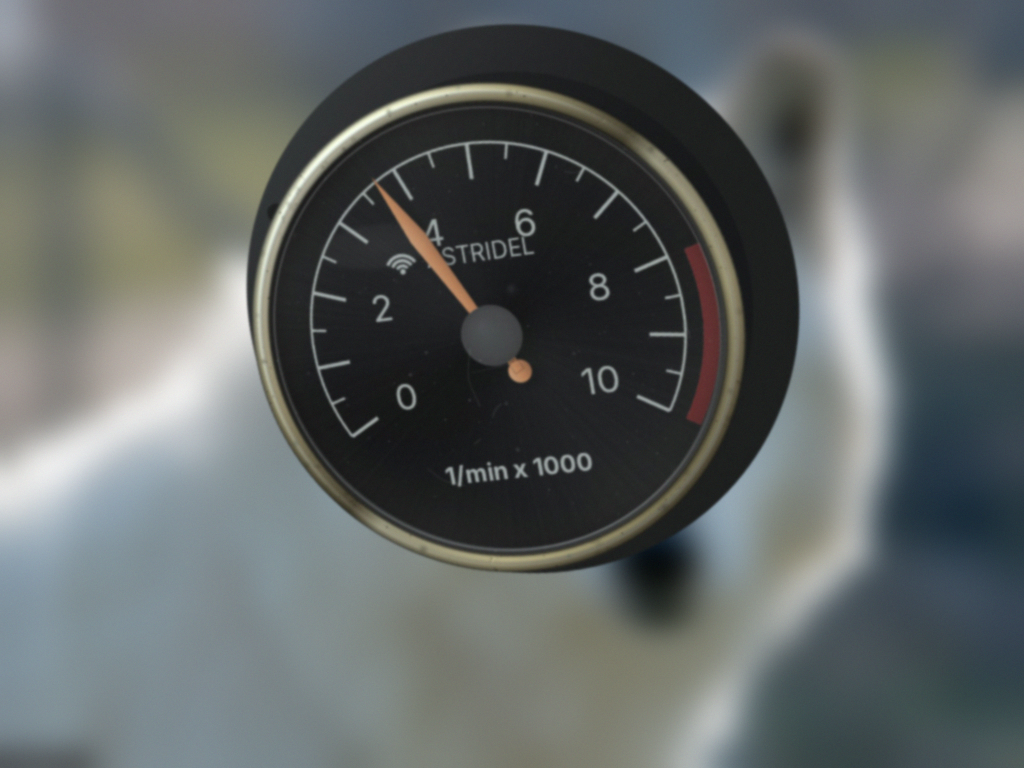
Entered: 3750 rpm
